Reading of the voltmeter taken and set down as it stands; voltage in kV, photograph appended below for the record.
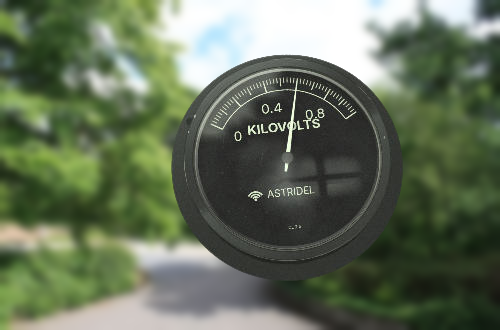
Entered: 0.6 kV
